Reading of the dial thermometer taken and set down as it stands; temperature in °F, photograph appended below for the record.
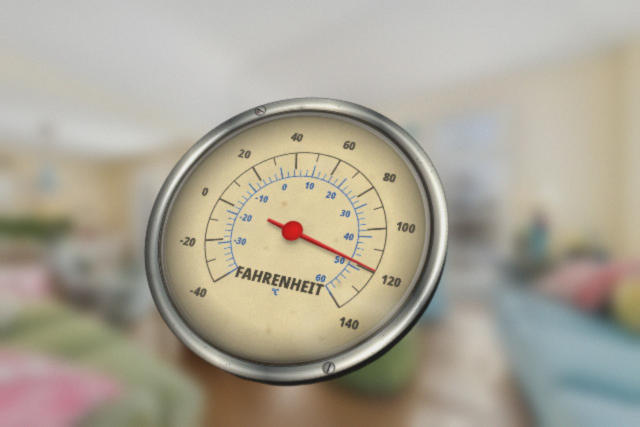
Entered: 120 °F
